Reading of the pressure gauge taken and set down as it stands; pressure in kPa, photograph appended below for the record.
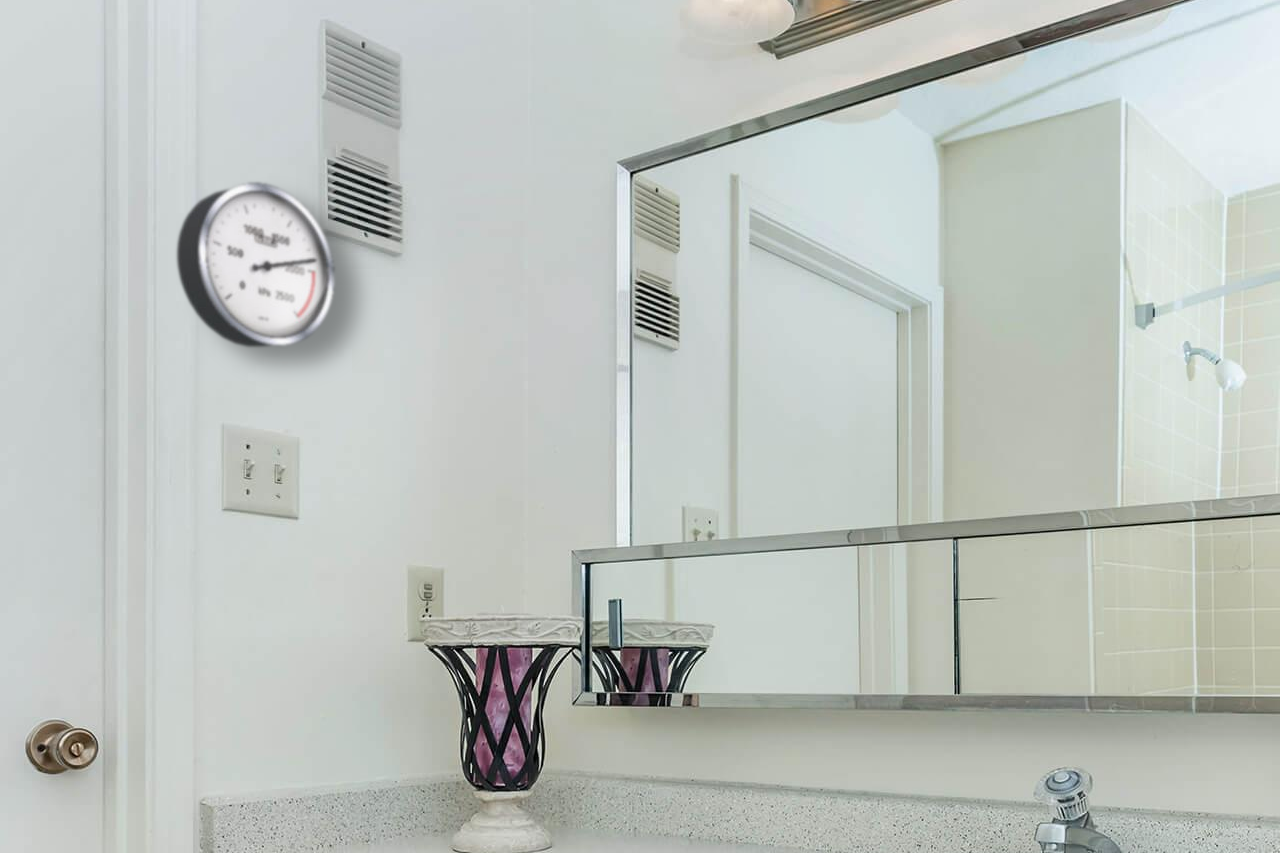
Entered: 1900 kPa
